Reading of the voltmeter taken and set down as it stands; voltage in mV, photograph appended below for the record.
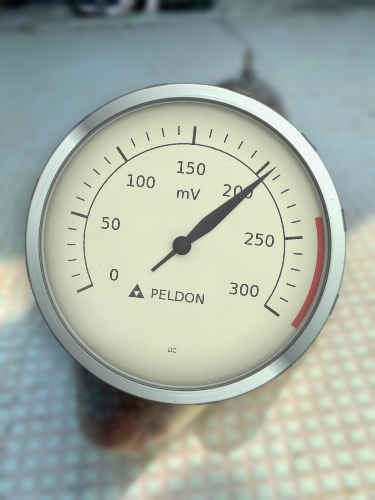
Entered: 205 mV
